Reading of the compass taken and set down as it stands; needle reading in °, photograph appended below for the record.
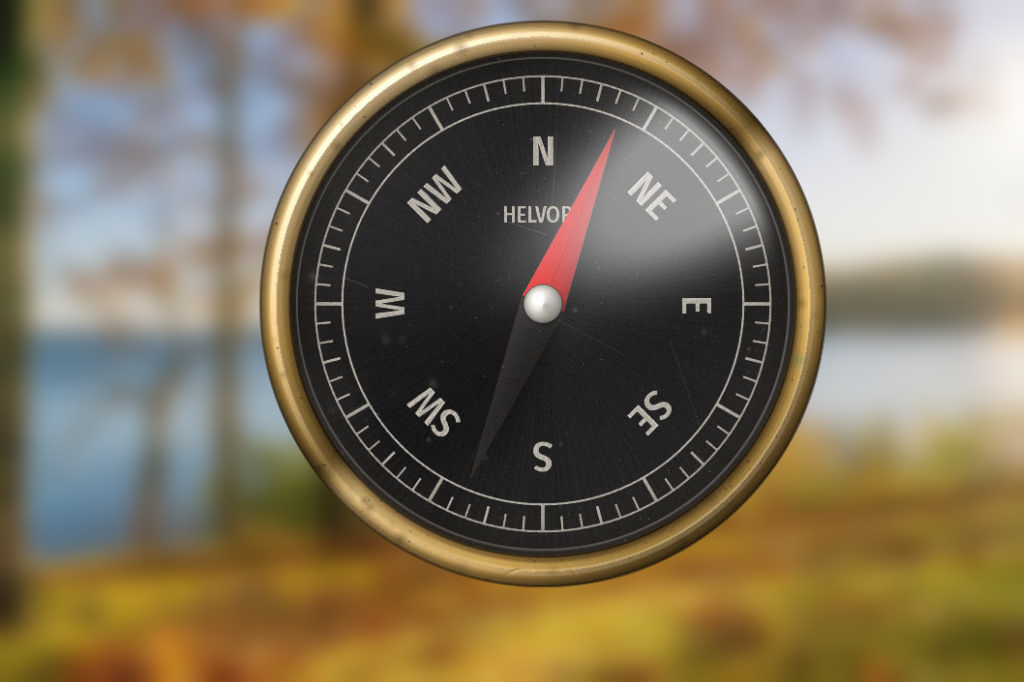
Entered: 22.5 °
